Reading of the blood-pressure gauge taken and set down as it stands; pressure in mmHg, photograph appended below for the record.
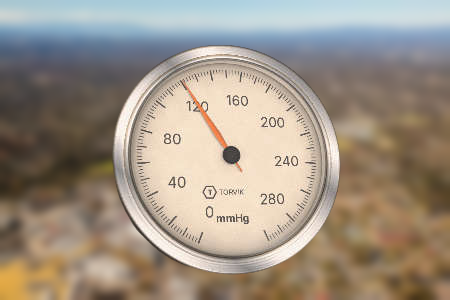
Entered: 120 mmHg
